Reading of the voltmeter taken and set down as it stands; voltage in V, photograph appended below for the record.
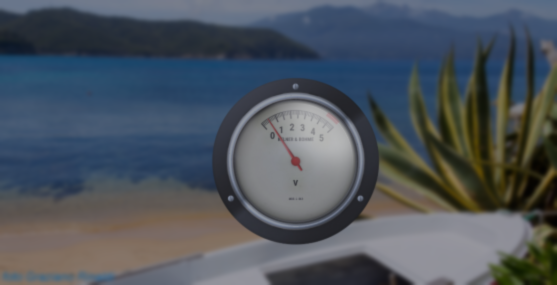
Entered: 0.5 V
